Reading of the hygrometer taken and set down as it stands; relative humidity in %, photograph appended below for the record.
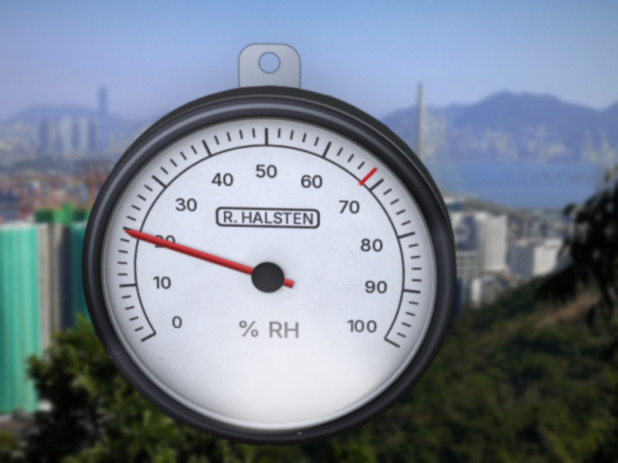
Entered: 20 %
